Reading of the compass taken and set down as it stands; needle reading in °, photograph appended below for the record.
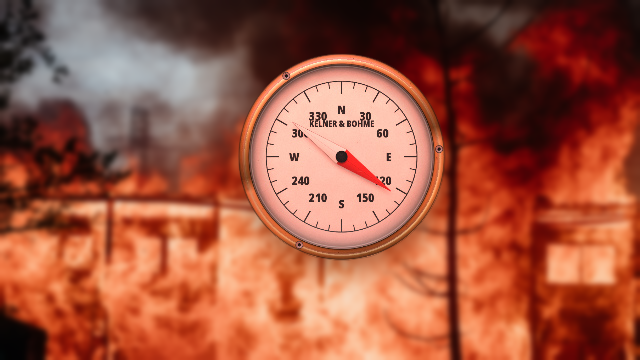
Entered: 125 °
